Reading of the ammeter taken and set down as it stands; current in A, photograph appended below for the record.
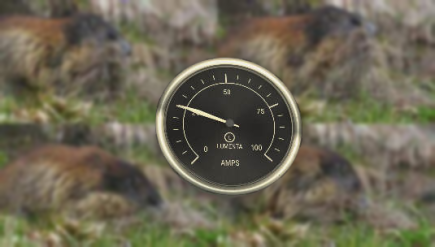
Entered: 25 A
